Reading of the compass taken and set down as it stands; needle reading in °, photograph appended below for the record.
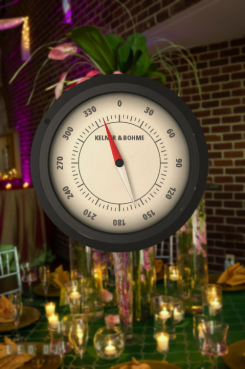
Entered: 340 °
